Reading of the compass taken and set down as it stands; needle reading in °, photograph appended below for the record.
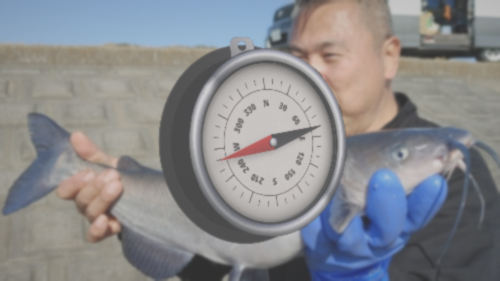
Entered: 260 °
